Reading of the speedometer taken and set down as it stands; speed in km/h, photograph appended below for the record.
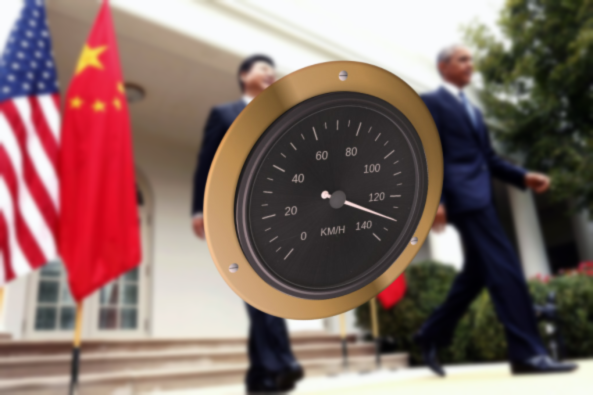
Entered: 130 km/h
